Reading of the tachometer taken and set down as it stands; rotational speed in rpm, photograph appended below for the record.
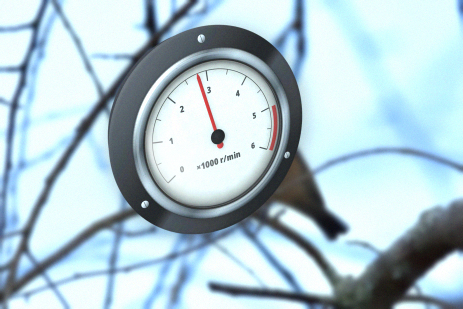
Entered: 2750 rpm
